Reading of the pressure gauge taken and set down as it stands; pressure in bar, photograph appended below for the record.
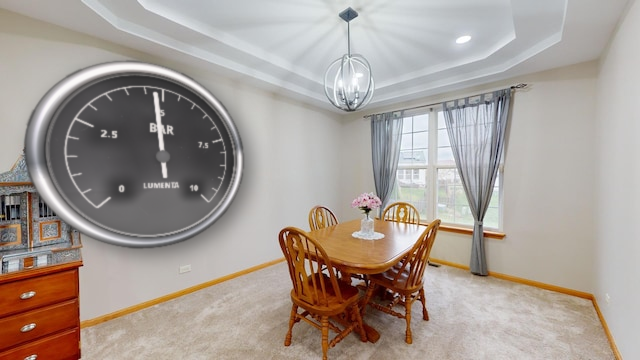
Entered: 4.75 bar
